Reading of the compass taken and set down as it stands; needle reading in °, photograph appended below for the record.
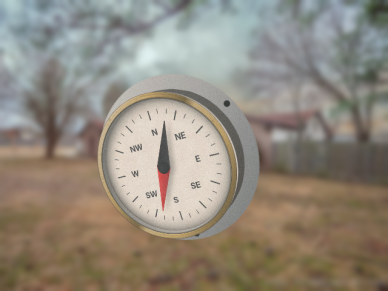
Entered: 200 °
